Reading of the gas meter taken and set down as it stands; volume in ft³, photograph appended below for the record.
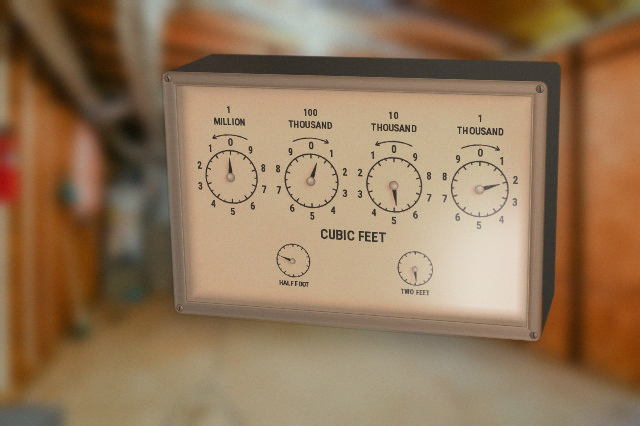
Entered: 5200 ft³
